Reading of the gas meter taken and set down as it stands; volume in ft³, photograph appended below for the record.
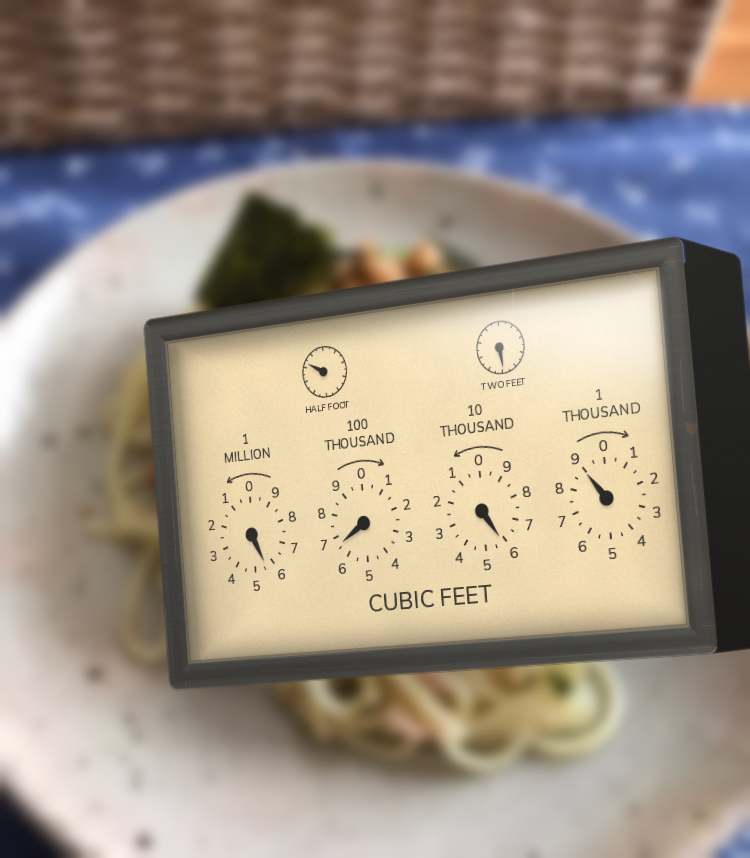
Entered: 565900 ft³
